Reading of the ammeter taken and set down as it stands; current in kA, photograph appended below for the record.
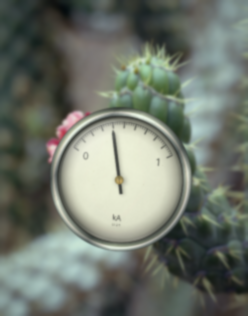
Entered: 0.4 kA
